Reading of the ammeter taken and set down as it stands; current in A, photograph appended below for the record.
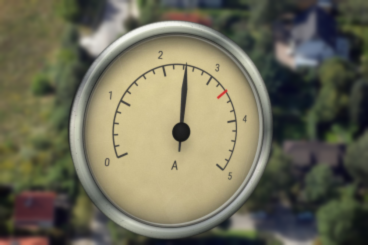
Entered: 2.4 A
